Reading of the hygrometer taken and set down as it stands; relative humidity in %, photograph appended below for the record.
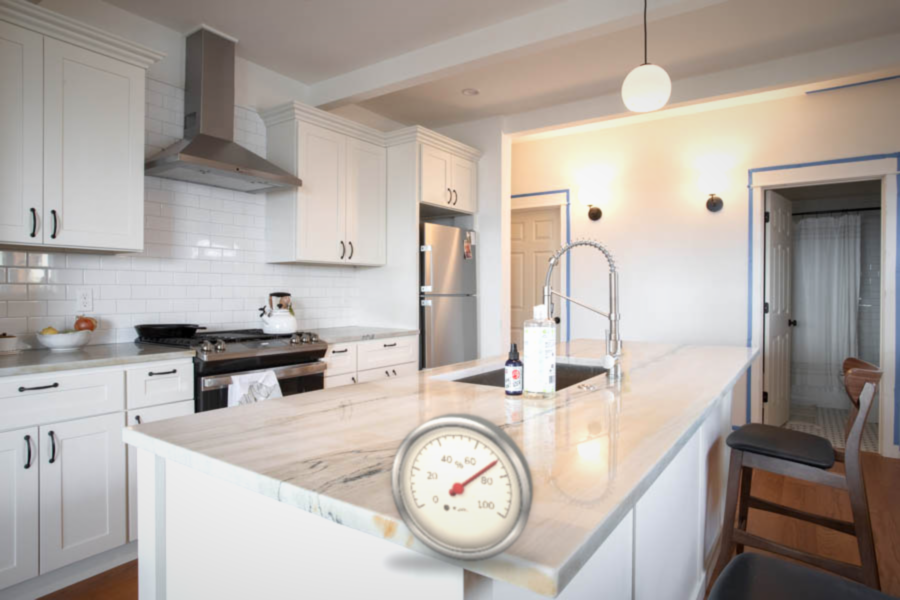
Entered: 72 %
